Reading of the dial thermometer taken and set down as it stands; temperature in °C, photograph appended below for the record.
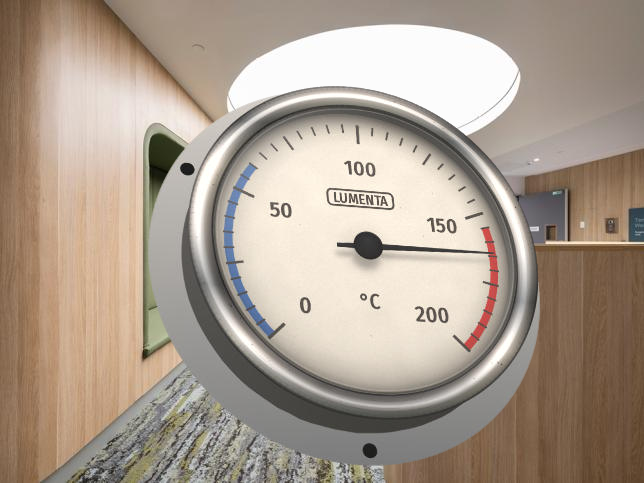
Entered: 165 °C
